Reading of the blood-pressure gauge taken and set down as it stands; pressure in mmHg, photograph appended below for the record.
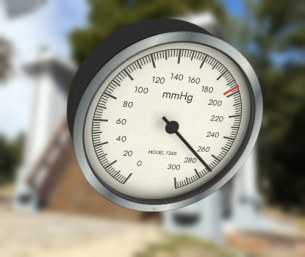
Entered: 270 mmHg
